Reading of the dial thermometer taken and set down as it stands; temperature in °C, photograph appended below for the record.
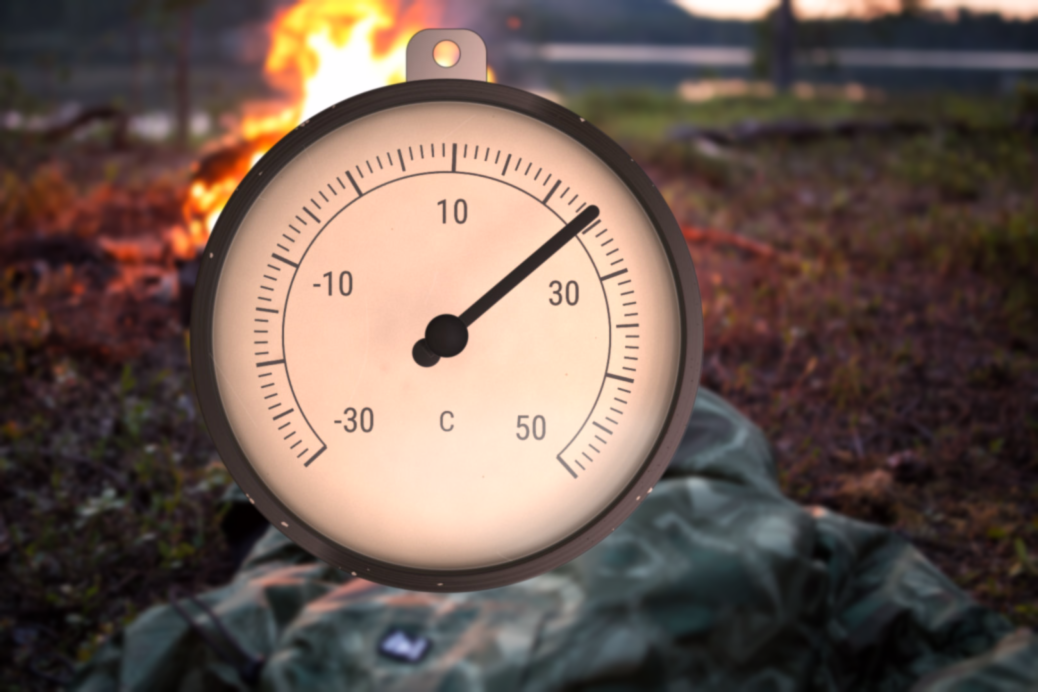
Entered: 24 °C
